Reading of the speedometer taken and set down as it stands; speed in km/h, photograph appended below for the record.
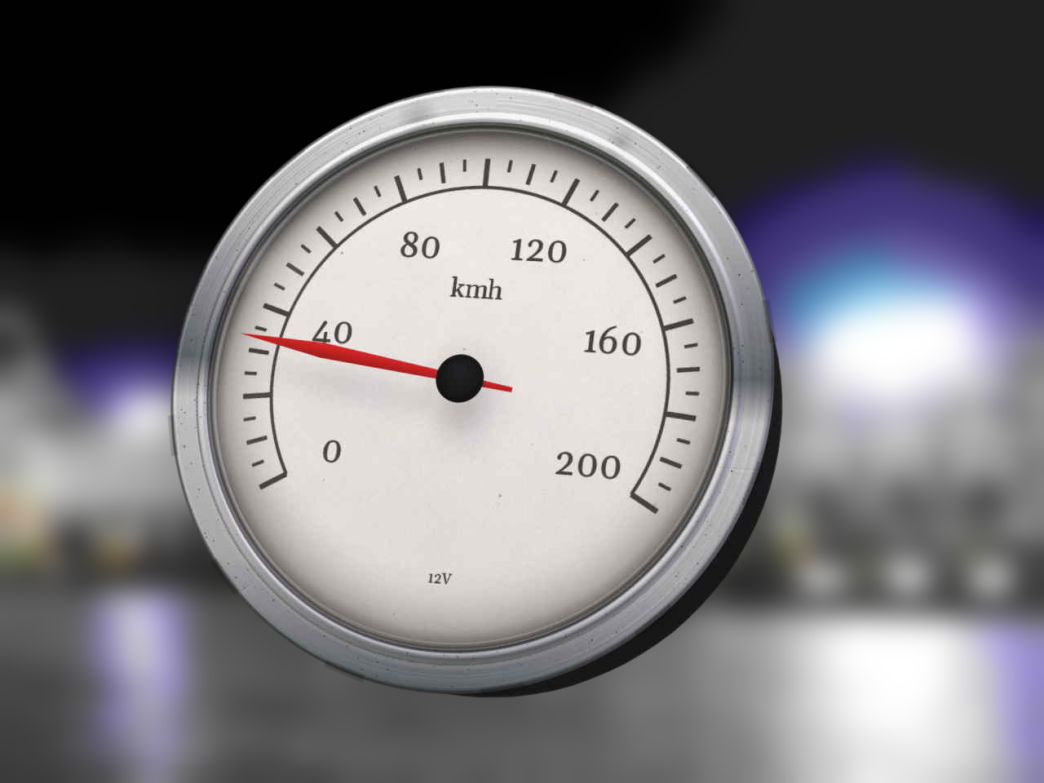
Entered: 32.5 km/h
